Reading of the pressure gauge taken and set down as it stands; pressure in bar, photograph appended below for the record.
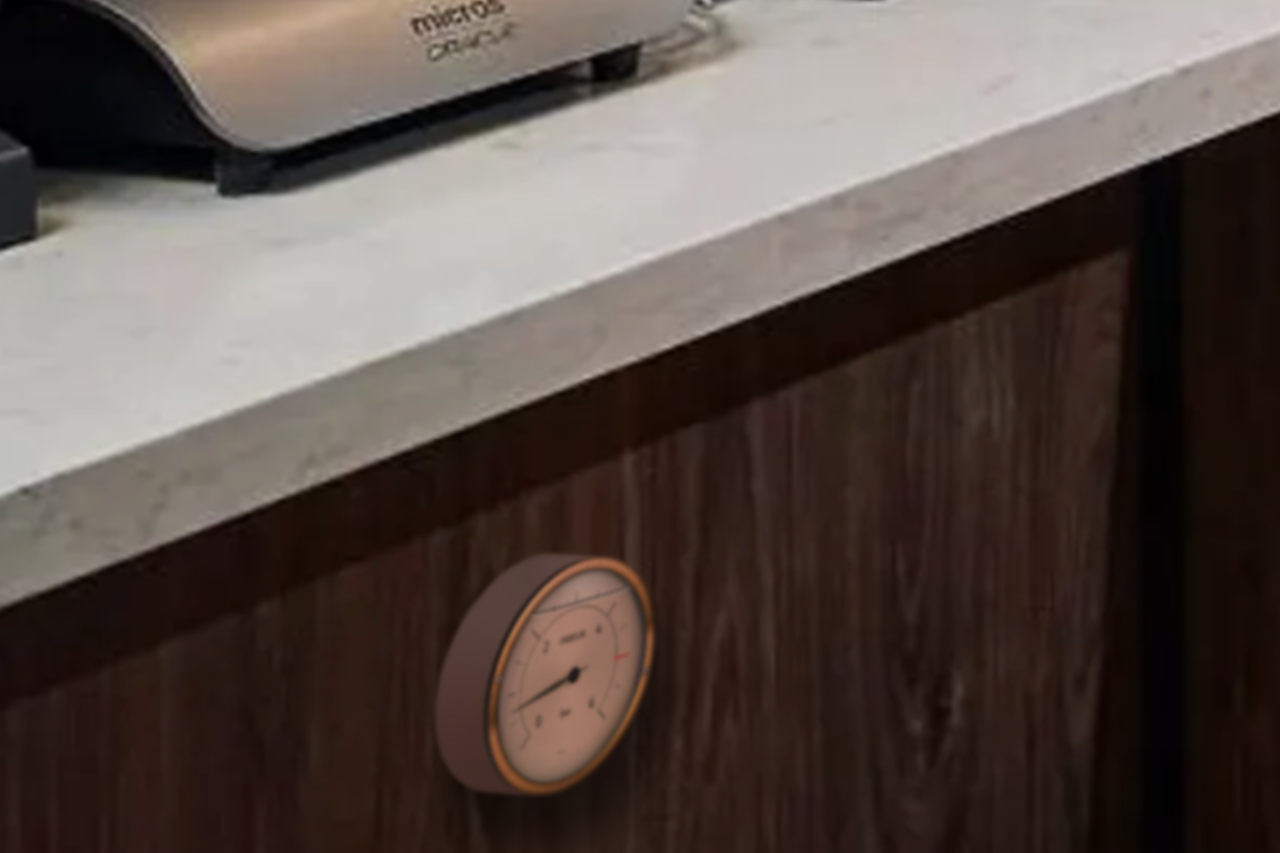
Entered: 0.75 bar
